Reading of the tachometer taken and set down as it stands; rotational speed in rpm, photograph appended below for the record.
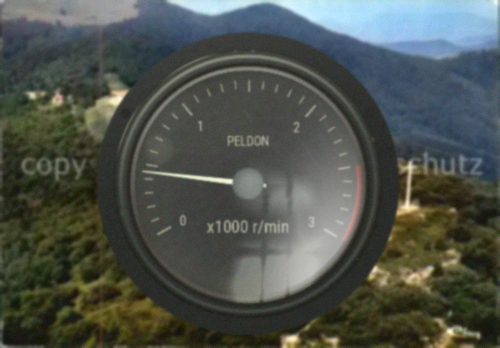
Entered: 450 rpm
